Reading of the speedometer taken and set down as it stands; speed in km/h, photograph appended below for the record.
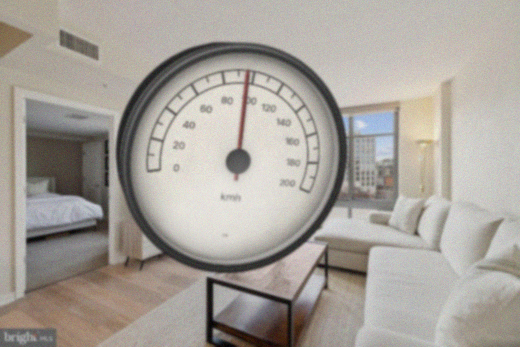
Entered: 95 km/h
